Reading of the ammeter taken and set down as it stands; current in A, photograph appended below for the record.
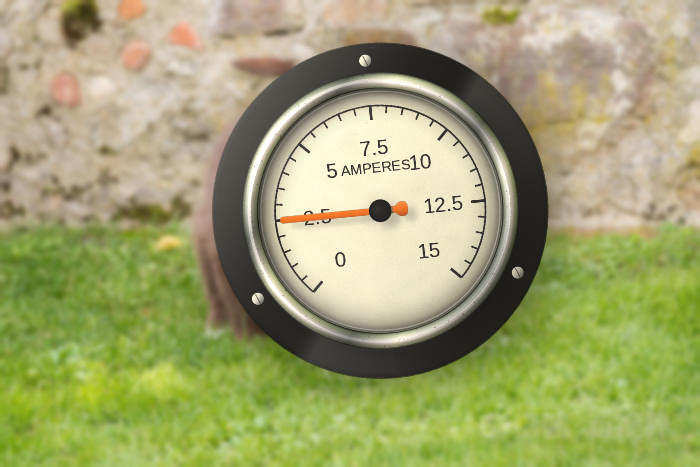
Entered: 2.5 A
